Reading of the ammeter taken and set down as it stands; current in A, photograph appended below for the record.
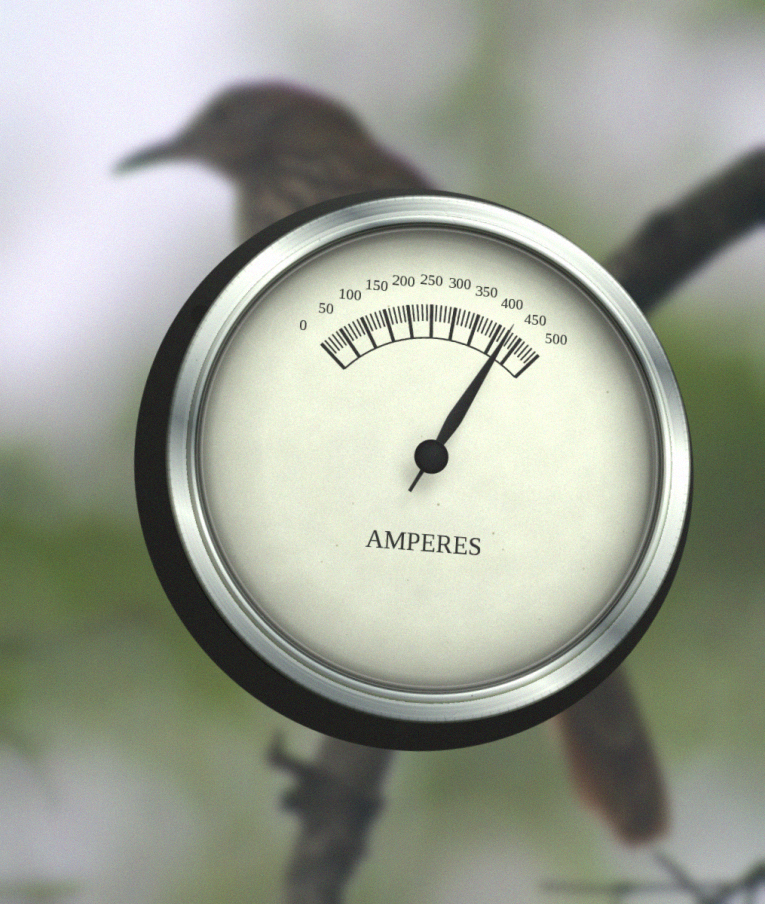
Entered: 420 A
